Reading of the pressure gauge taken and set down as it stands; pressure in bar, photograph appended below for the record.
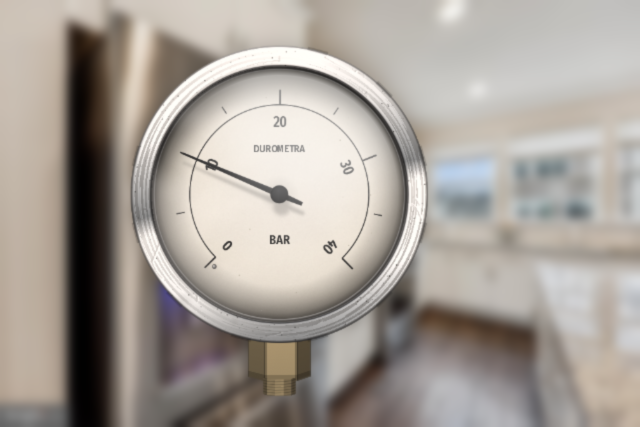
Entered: 10 bar
